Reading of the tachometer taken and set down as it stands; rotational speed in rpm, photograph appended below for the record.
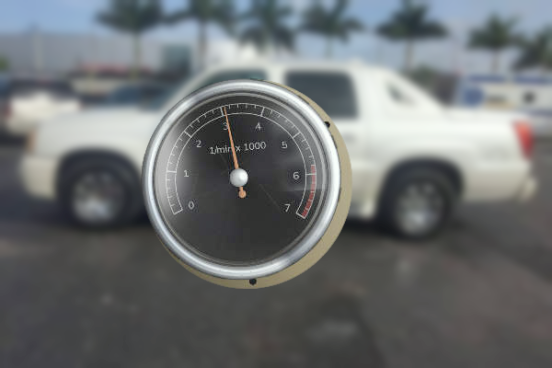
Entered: 3100 rpm
